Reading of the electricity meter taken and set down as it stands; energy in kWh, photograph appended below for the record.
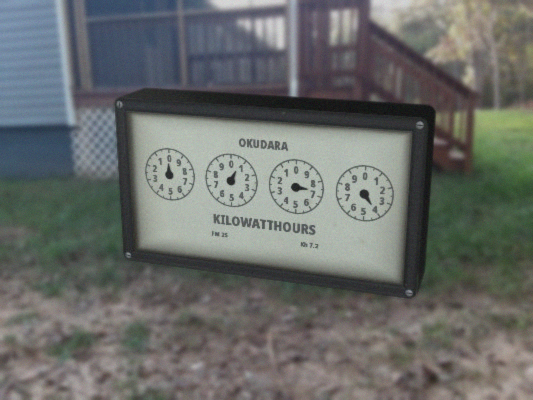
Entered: 74 kWh
